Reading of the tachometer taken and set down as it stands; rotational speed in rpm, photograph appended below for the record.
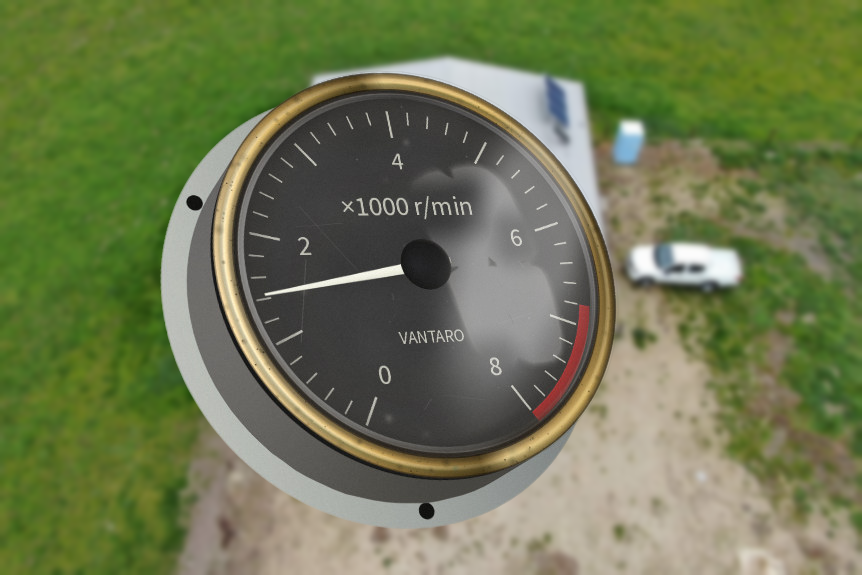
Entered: 1400 rpm
